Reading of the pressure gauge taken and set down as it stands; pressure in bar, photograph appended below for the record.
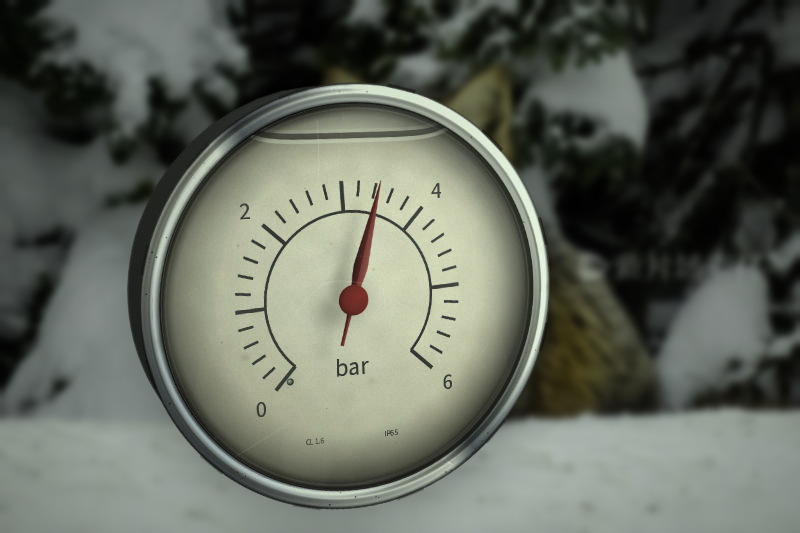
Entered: 3.4 bar
